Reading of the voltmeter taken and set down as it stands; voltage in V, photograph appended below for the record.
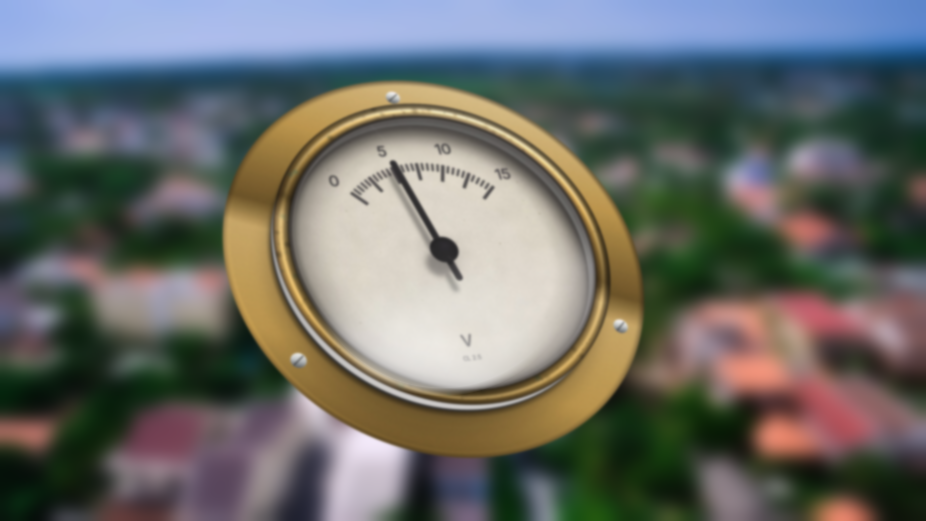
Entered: 5 V
